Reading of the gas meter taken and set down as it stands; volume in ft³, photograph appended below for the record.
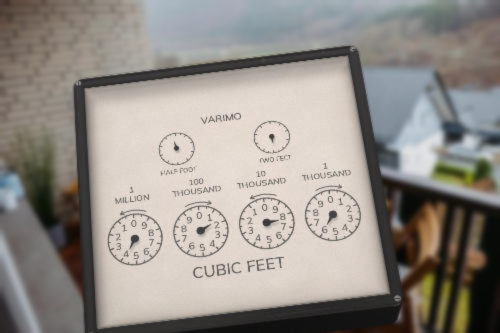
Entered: 417600 ft³
